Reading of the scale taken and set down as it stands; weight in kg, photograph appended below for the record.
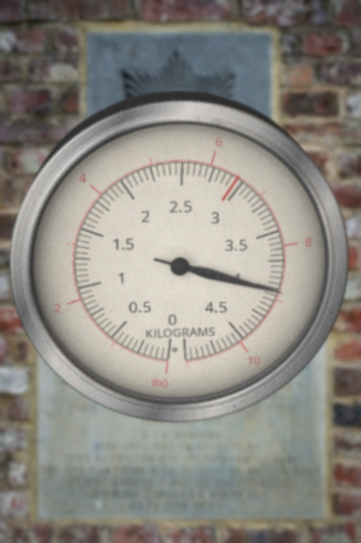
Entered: 4 kg
